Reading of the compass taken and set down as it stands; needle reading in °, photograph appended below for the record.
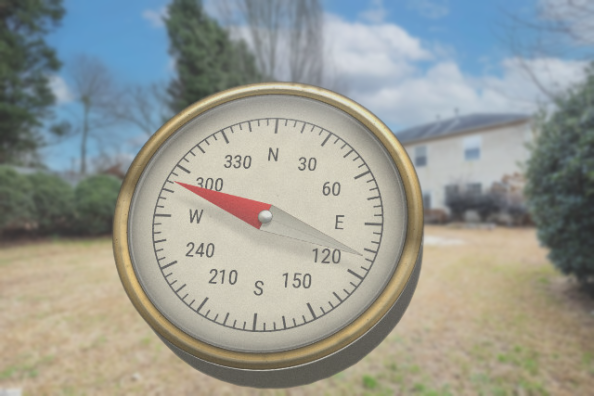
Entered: 290 °
